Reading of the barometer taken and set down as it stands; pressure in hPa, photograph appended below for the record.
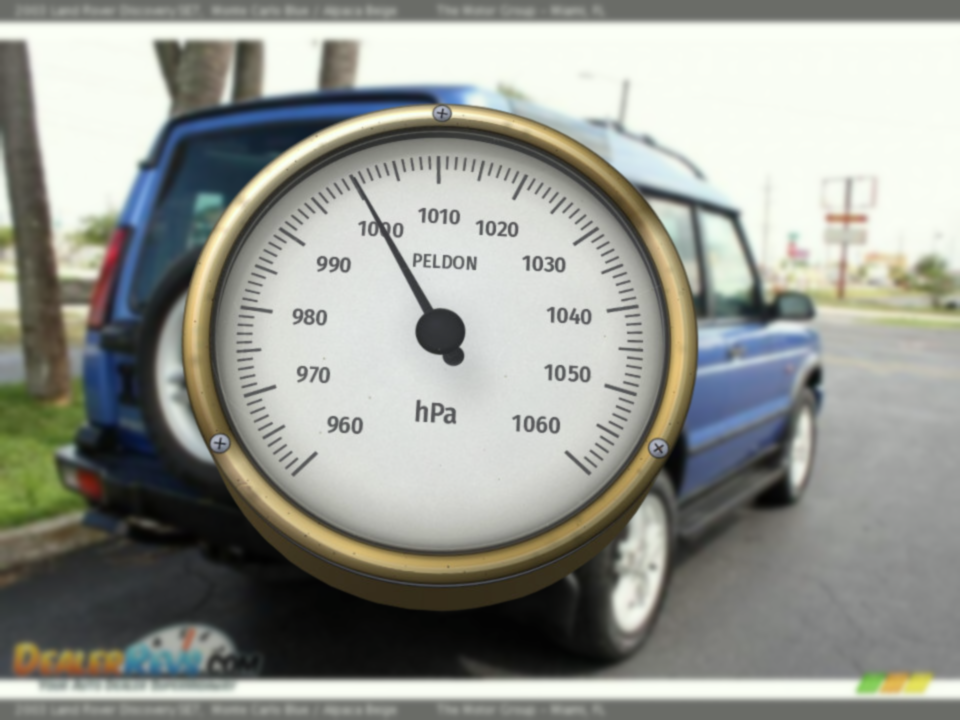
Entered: 1000 hPa
